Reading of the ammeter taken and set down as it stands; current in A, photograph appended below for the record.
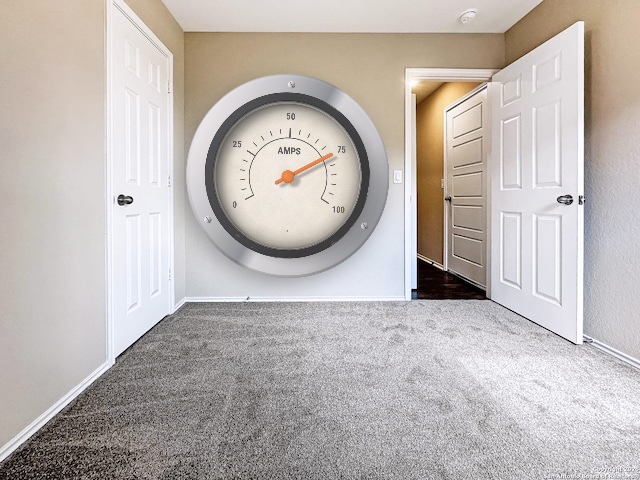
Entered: 75 A
